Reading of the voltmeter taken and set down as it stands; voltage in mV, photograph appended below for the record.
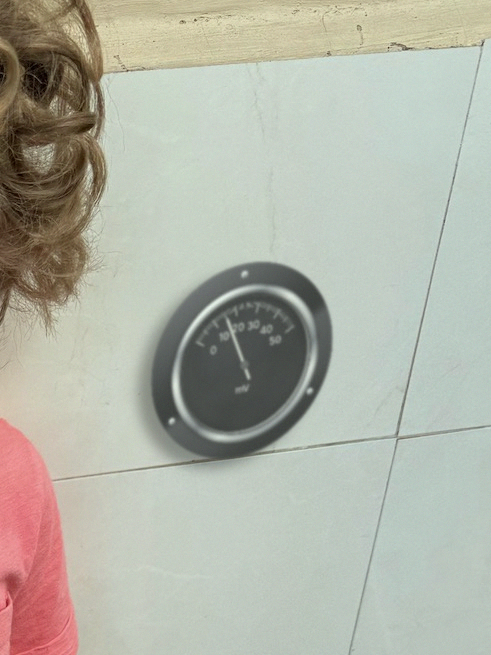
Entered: 15 mV
